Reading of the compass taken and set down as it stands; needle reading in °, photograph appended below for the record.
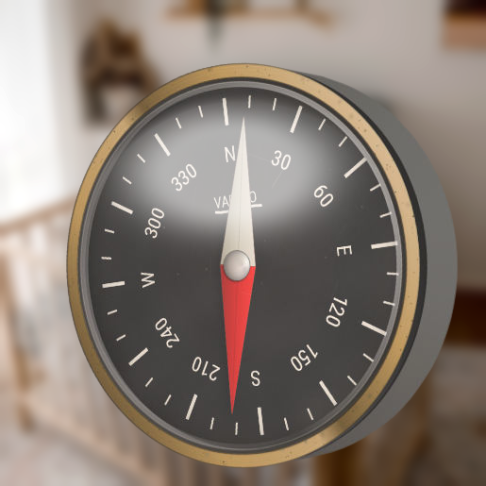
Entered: 190 °
